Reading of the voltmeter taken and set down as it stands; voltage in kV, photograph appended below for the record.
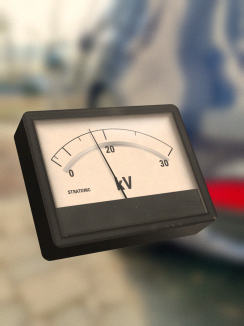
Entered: 17.5 kV
